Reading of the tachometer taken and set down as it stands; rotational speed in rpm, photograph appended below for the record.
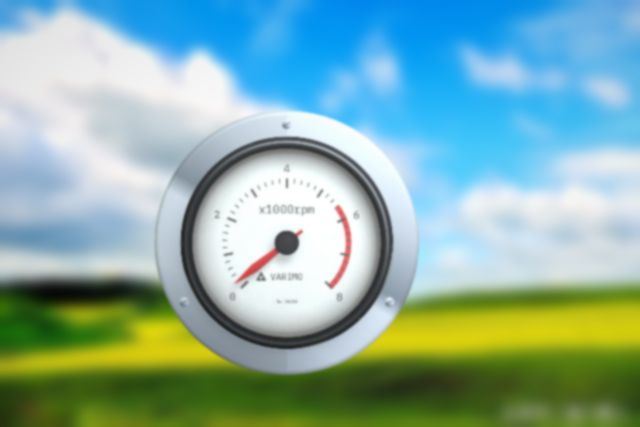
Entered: 200 rpm
